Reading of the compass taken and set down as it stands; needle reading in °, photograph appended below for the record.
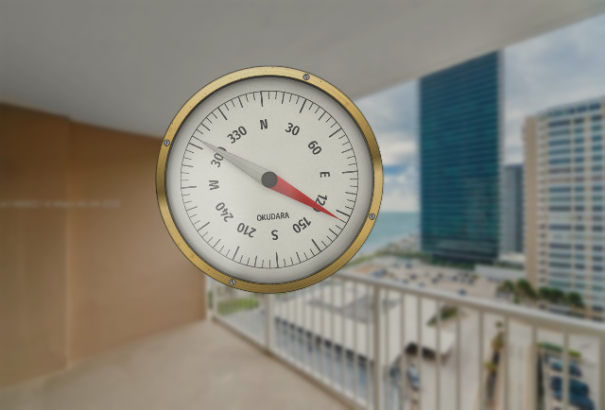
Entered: 125 °
